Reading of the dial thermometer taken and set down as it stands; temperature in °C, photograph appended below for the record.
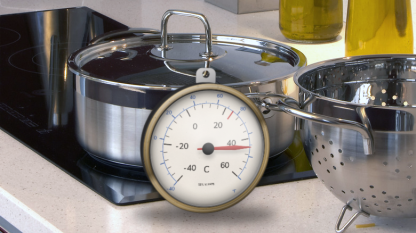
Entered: 44 °C
